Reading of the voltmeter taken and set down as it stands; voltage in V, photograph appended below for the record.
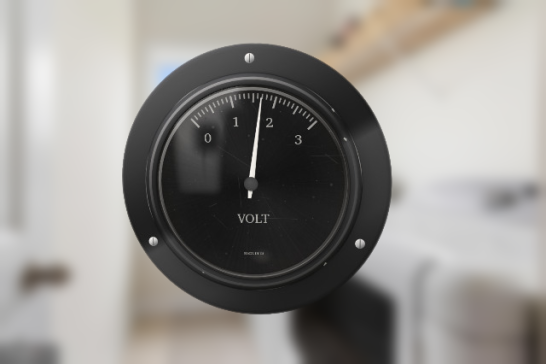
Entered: 1.7 V
